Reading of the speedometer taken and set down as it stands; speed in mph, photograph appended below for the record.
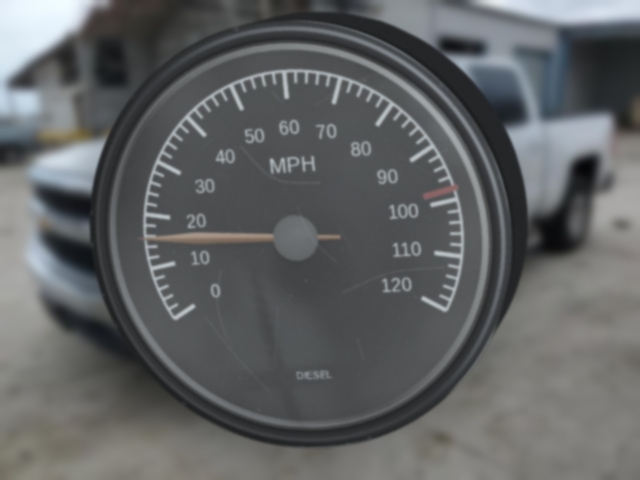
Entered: 16 mph
